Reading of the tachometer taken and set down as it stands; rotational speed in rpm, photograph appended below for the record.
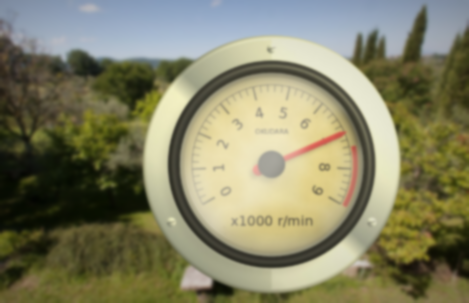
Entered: 7000 rpm
